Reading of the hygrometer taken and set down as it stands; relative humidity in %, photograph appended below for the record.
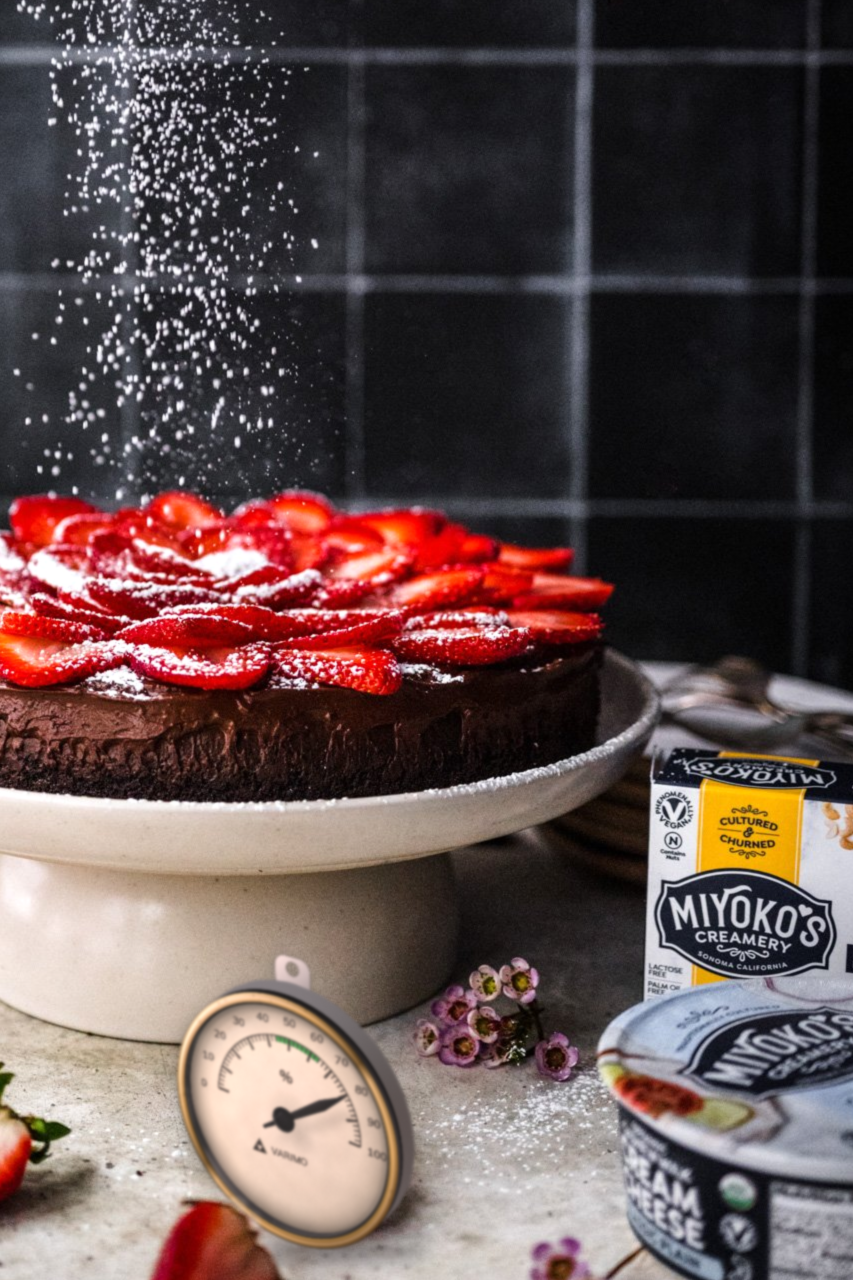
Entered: 80 %
